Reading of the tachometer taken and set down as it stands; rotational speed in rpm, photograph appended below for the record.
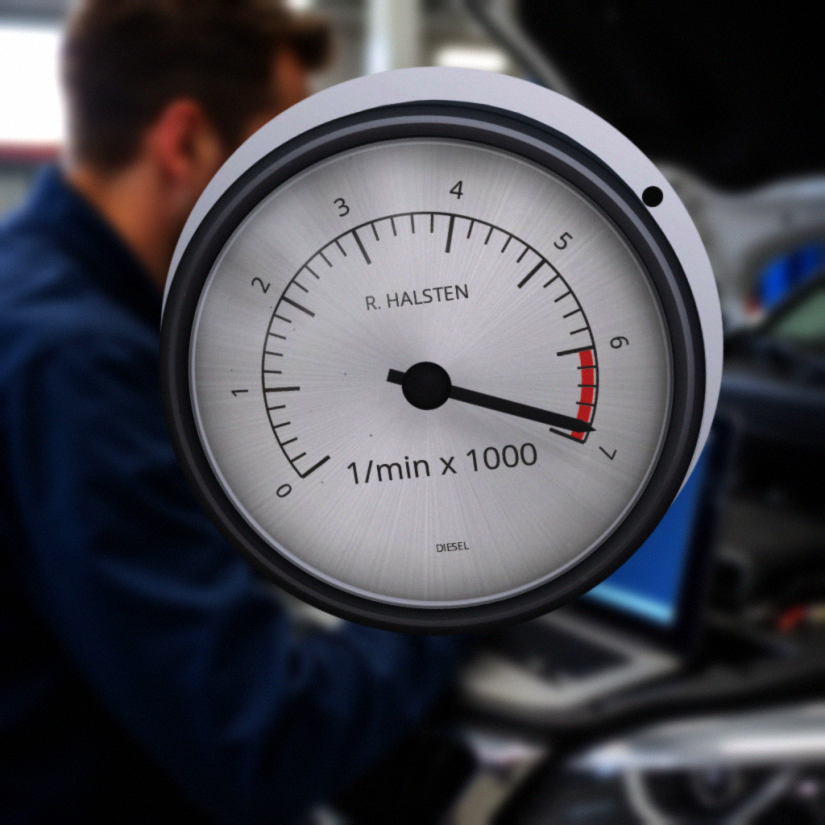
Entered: 6800 rpm
